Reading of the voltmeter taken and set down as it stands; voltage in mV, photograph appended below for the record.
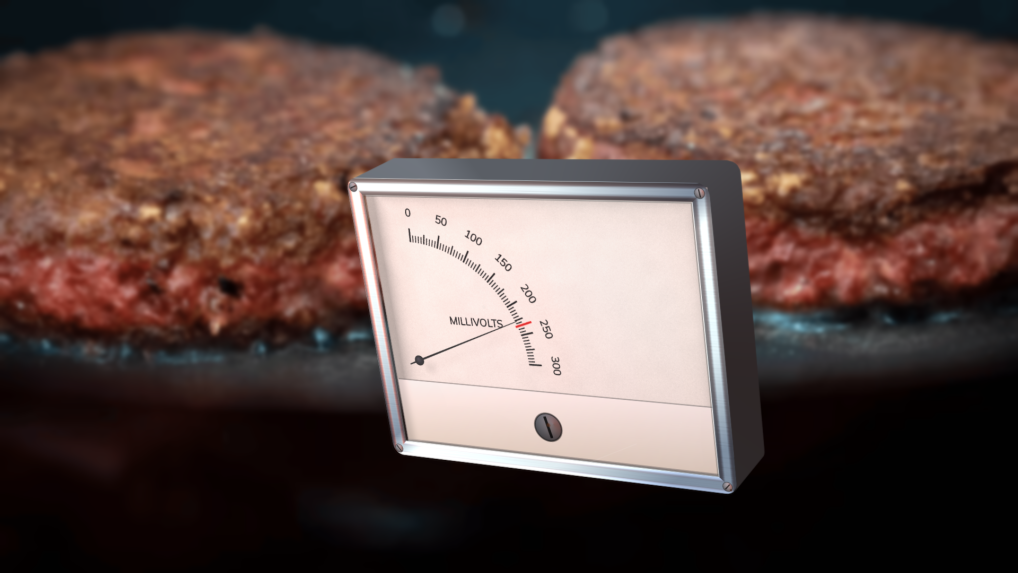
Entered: 225 mV
